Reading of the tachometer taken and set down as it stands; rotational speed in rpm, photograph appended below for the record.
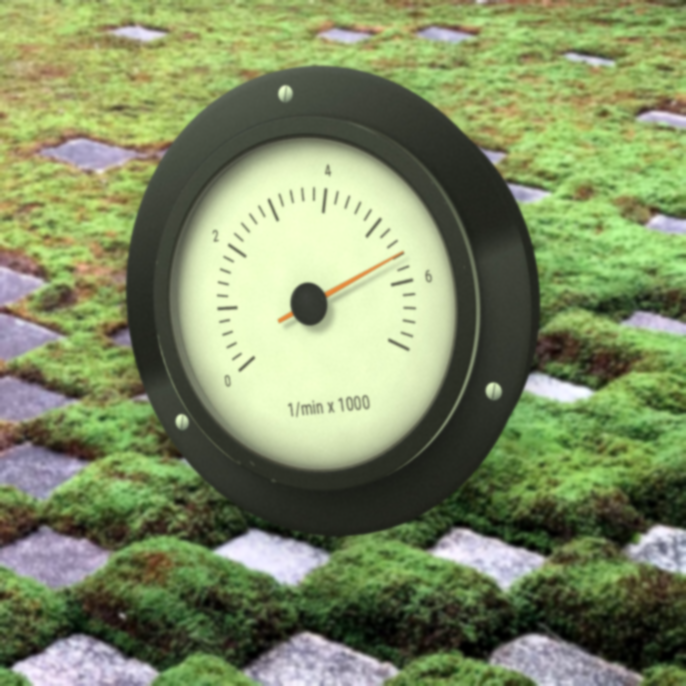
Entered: 5600 rpm
